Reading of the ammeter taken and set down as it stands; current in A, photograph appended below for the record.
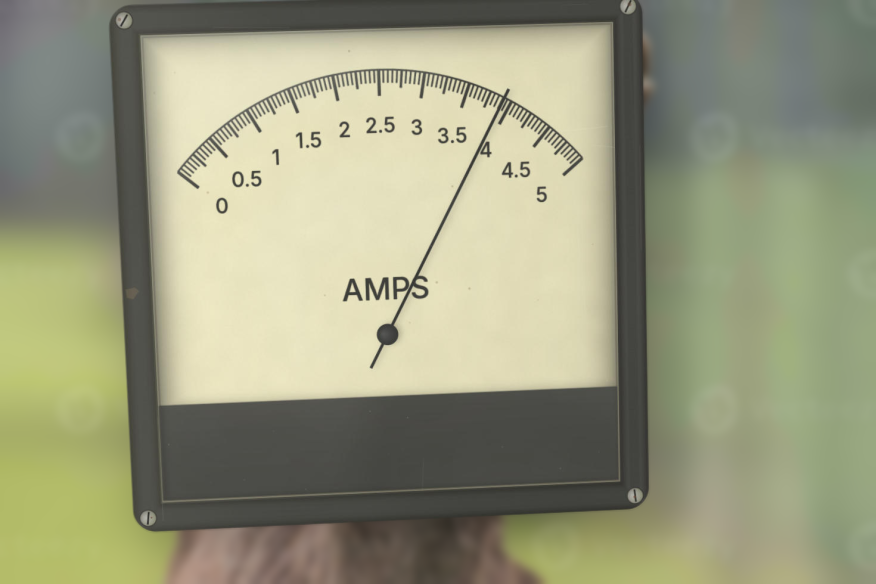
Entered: 3.9 A
